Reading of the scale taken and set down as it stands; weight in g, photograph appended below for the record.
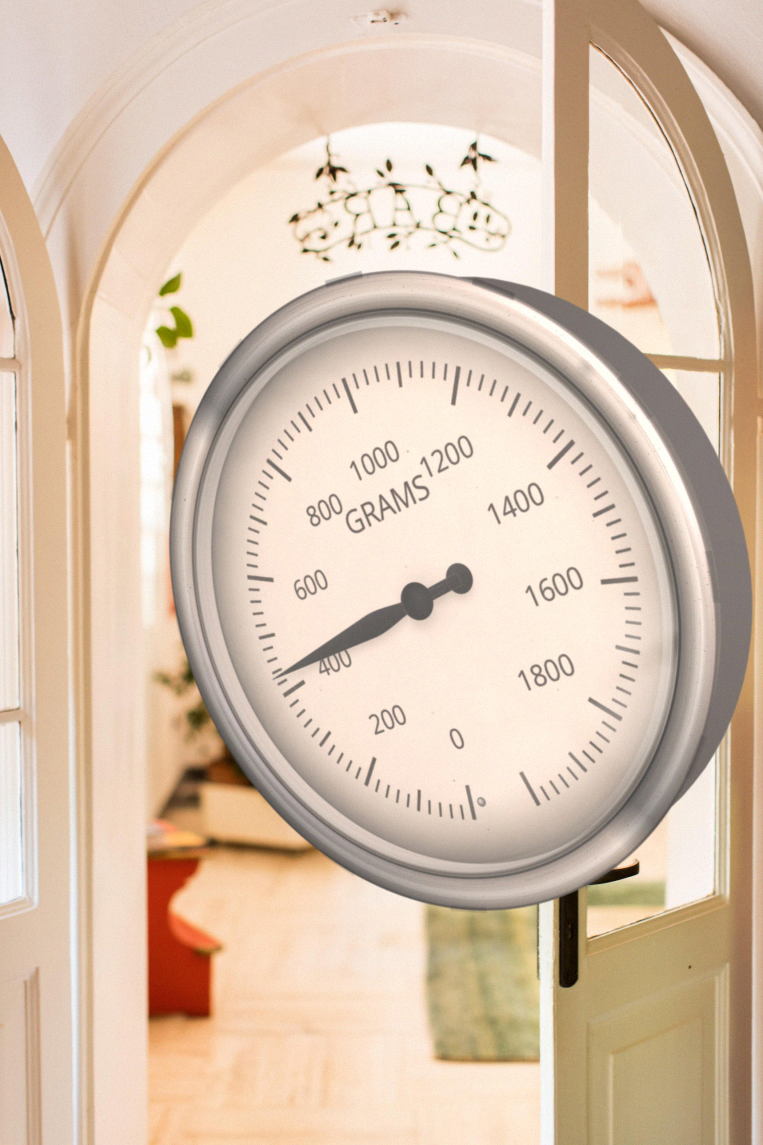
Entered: 430 g
